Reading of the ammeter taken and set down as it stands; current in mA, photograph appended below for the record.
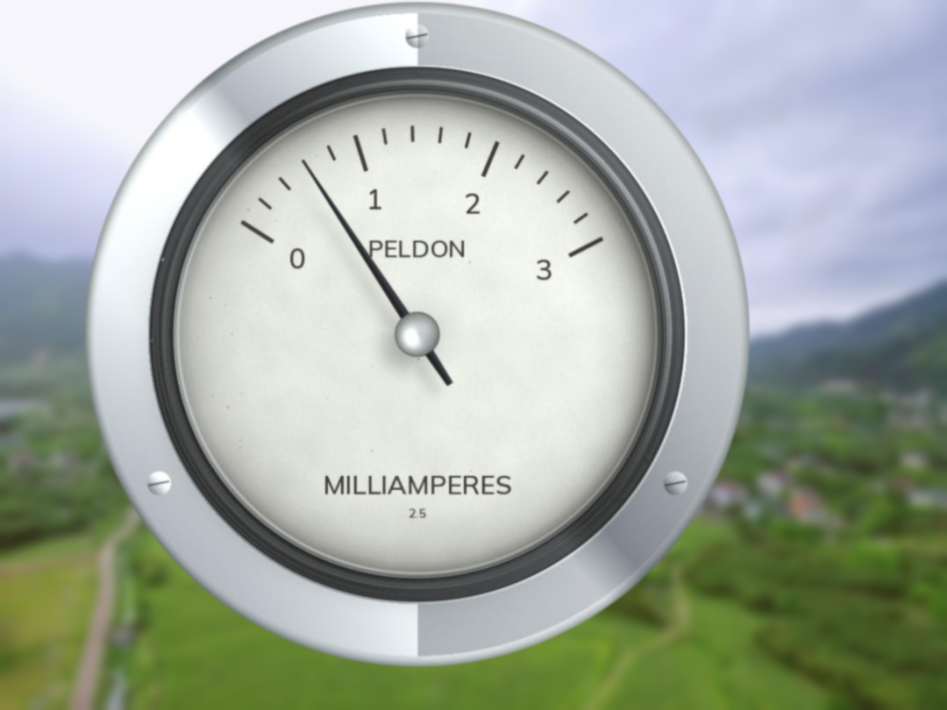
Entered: 0.6 mA
